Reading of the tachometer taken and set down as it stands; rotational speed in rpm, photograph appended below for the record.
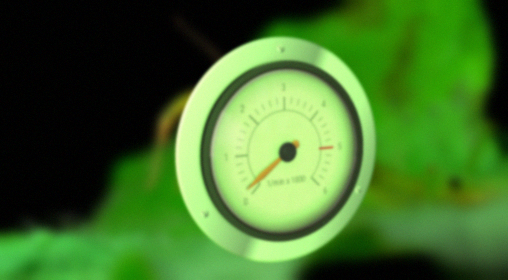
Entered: 200 rpm
